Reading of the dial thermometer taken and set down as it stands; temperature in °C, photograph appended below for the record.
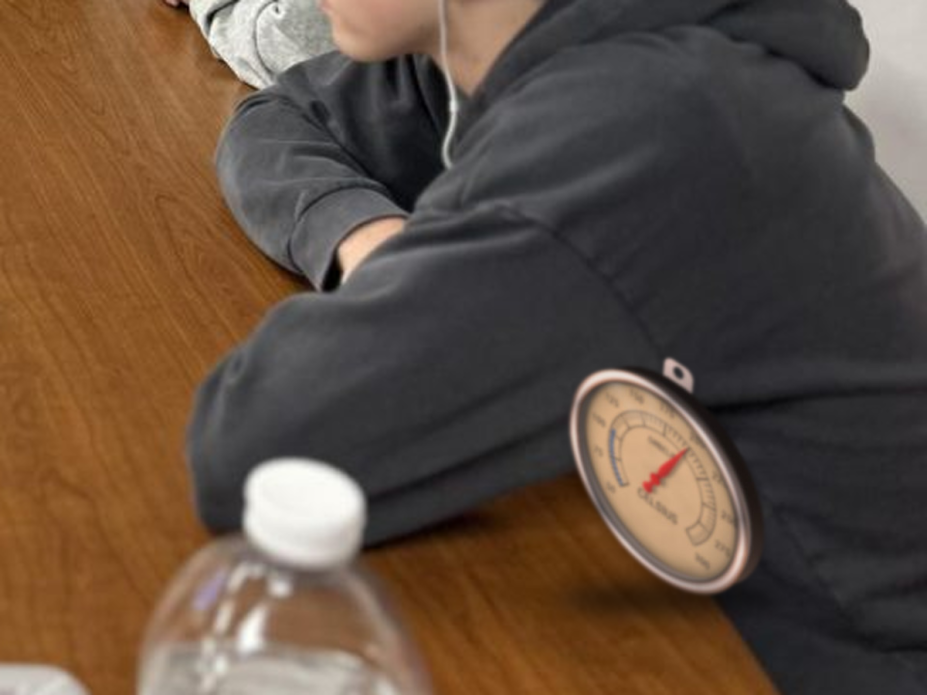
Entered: 200 °C
